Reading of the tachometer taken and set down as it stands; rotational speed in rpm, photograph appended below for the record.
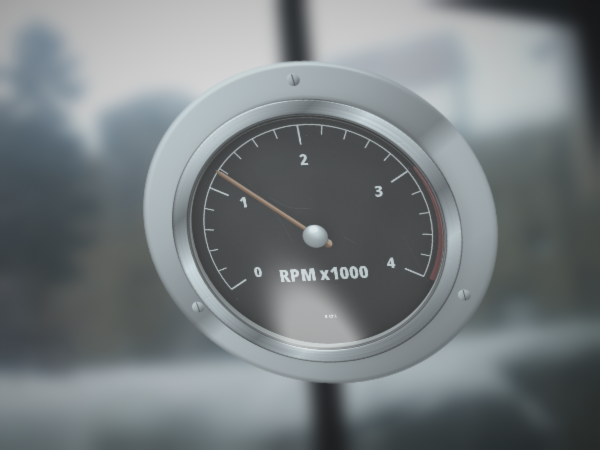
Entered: 1200 rpm
